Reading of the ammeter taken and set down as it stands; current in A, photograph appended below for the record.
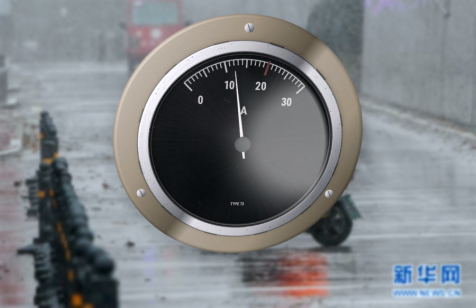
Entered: 12 A
